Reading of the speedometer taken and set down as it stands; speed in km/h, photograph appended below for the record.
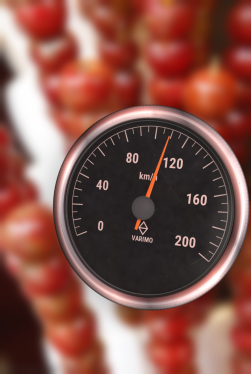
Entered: 110 km/h
